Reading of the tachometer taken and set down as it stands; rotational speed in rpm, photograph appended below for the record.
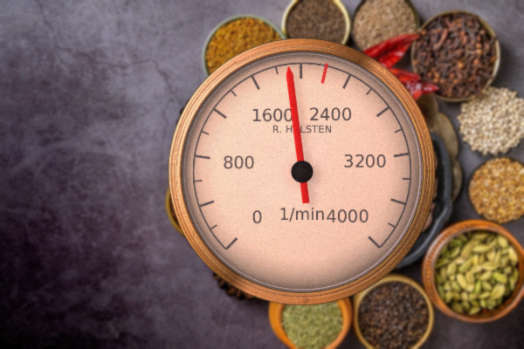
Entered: 1900 rpm
